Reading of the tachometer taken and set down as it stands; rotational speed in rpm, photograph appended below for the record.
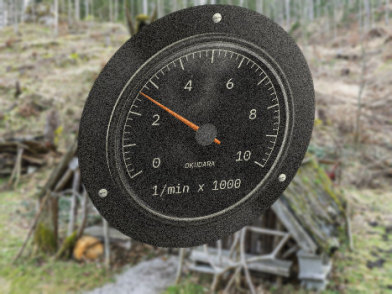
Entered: 2600 rpm
